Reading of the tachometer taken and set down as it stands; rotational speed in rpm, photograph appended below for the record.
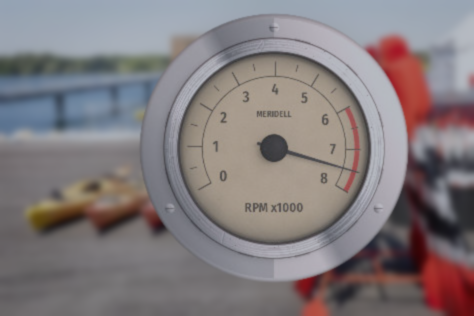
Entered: 7500 rpm
